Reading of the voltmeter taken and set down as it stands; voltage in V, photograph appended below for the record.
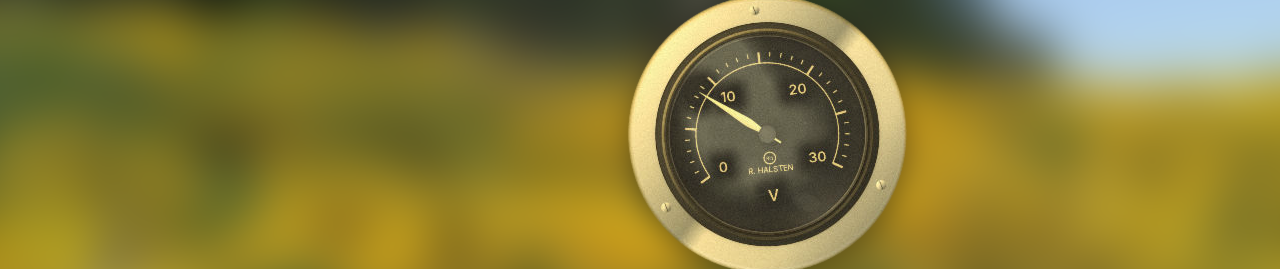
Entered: 8.5 V
